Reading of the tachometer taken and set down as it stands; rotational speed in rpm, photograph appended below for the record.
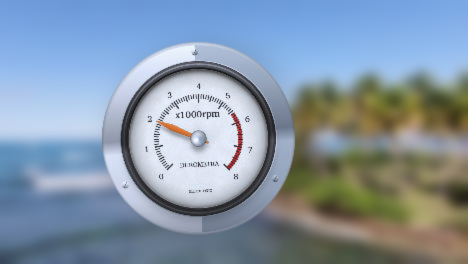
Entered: 2000 rpm
